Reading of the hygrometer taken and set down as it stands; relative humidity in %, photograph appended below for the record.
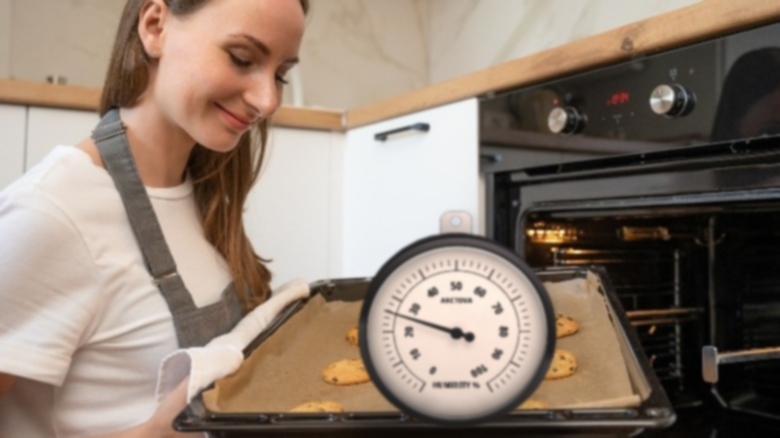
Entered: 26 %
